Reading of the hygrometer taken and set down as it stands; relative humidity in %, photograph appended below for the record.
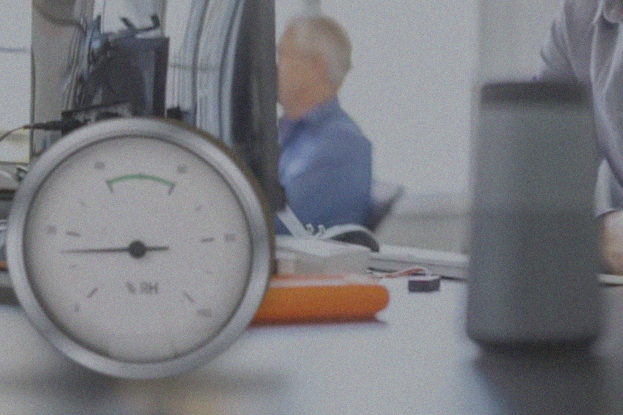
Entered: 15 %
